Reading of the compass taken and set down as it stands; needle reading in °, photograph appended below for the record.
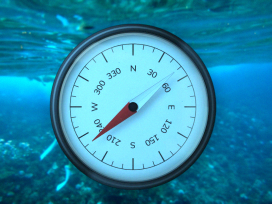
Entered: 230 °
